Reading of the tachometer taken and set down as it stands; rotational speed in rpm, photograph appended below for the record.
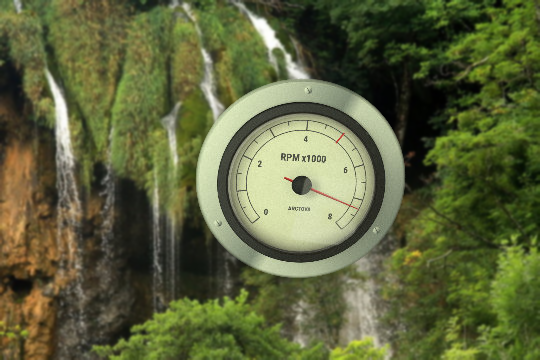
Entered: 7250 rpm
